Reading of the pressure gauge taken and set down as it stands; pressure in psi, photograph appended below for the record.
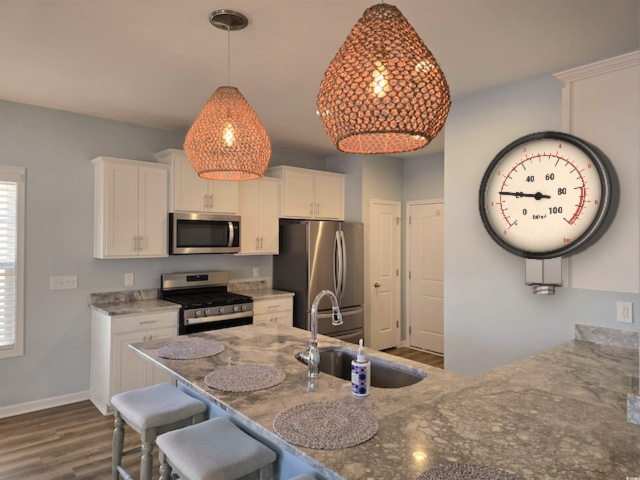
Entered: 20 psi
